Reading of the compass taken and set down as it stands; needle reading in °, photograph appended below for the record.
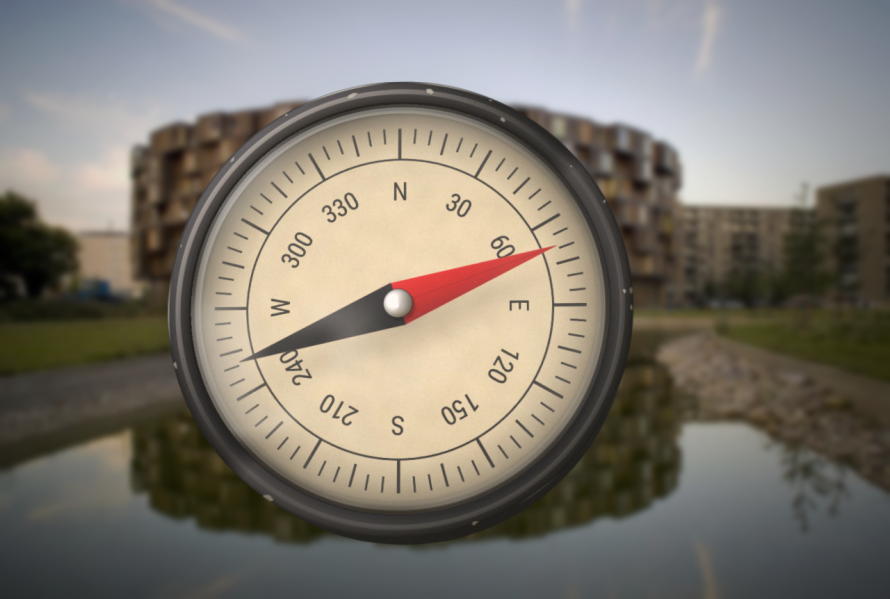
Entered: 70 °
